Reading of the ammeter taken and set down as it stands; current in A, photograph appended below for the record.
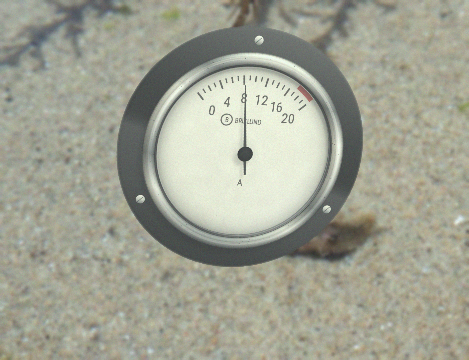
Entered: 8 A
